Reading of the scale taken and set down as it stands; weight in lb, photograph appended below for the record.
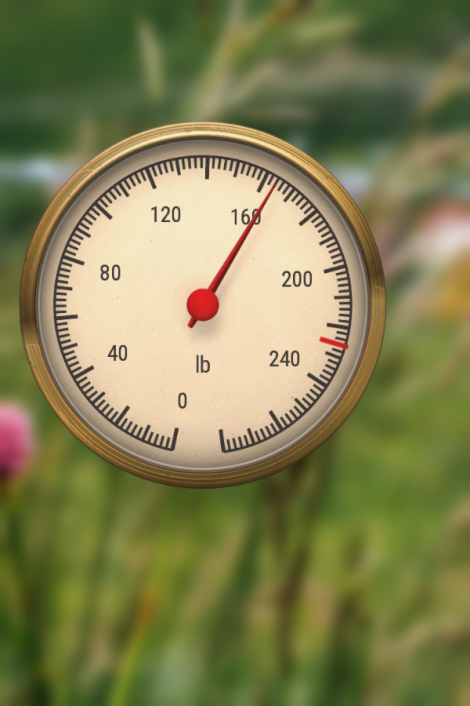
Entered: 164 lb
